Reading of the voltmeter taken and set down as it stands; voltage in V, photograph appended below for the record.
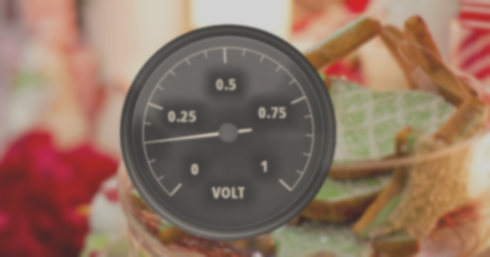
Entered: 0.15 V
